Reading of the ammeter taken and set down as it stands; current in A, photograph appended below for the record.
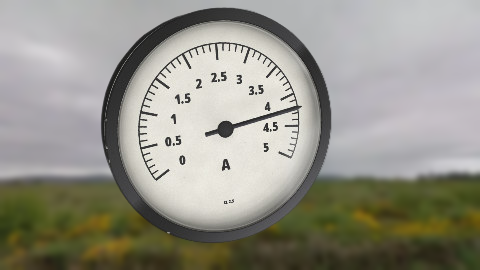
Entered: 4.2 A
